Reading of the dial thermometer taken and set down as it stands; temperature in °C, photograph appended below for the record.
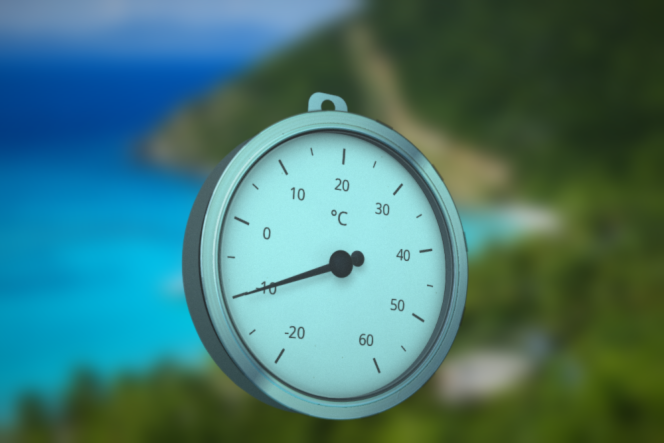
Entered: -10 °C
